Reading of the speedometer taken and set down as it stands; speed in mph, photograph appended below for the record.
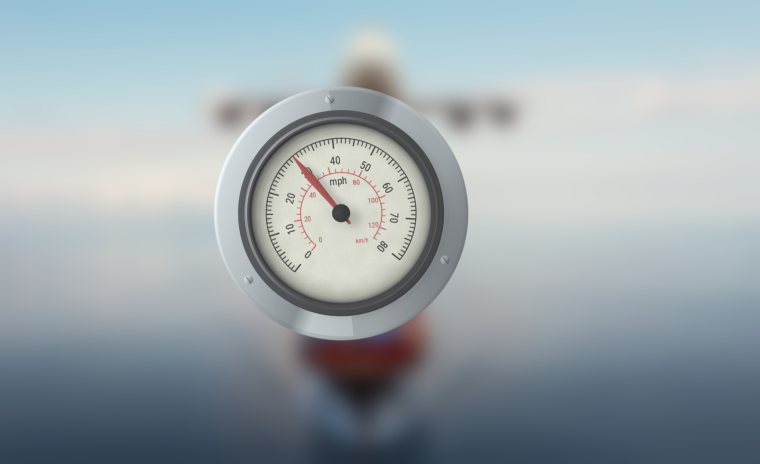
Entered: 30 mph
